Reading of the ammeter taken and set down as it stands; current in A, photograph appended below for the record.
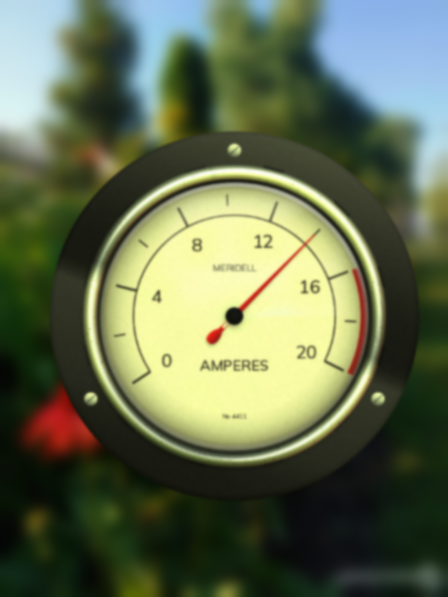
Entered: 14 A
